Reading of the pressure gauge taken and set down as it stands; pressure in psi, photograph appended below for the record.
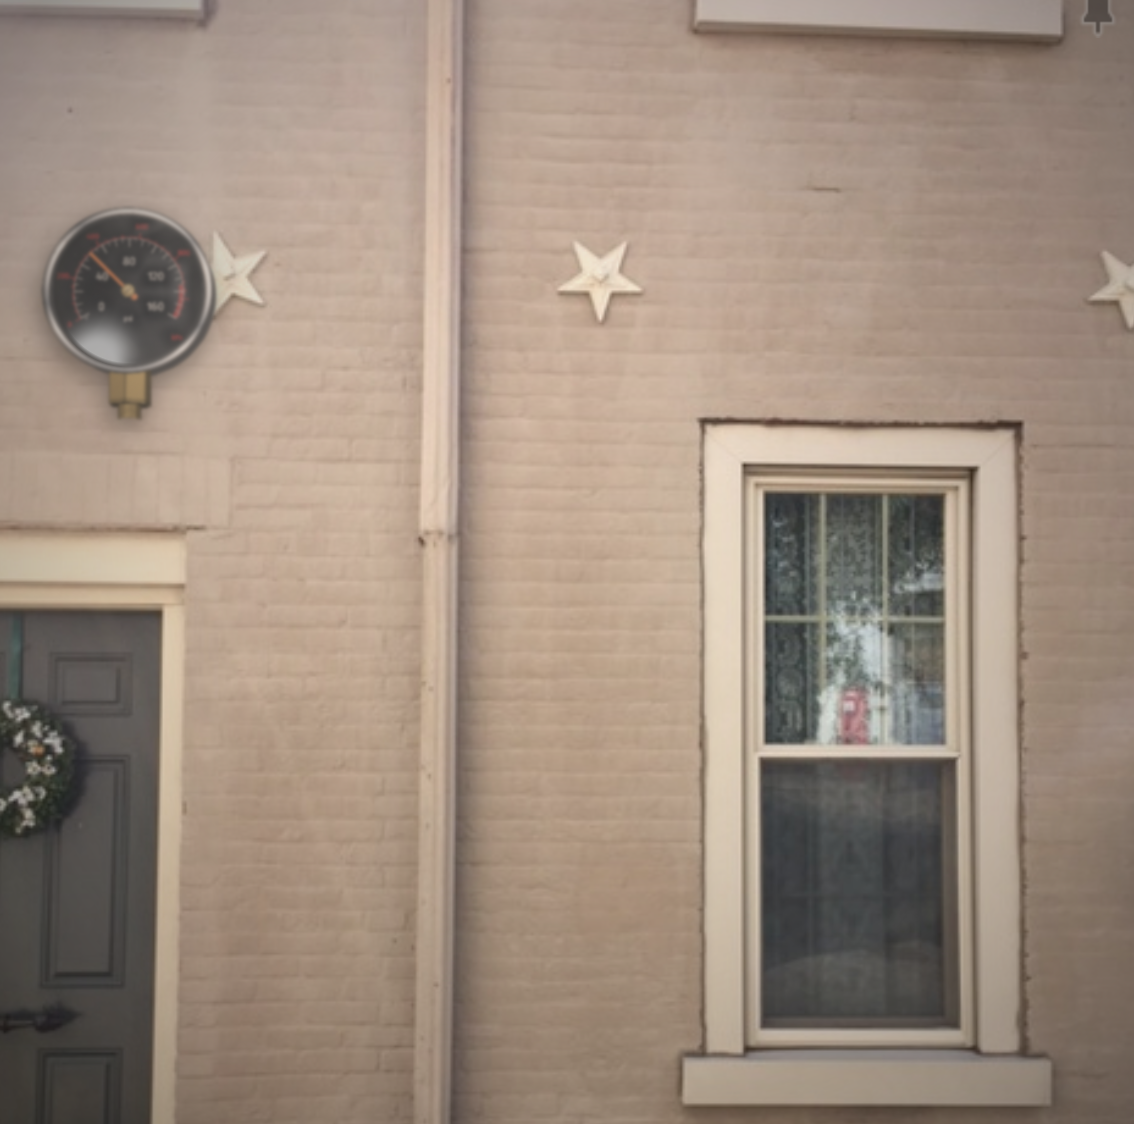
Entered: 50 psi
